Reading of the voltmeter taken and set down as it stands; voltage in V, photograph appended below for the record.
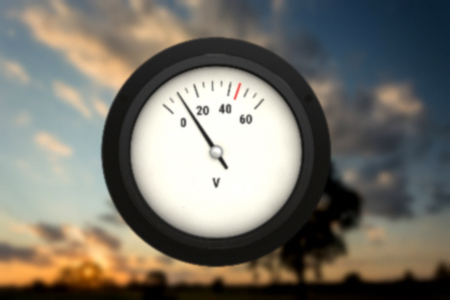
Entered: 10 V
